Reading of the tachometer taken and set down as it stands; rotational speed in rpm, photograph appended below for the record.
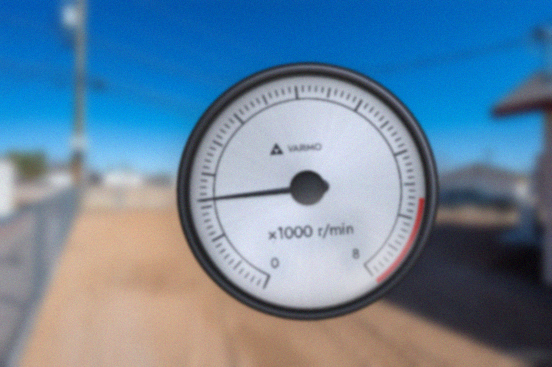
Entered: 1600 rpm
